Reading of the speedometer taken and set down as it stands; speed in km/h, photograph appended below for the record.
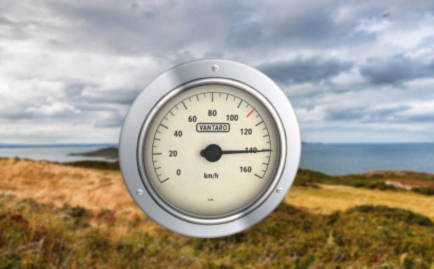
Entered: 140 km/h
